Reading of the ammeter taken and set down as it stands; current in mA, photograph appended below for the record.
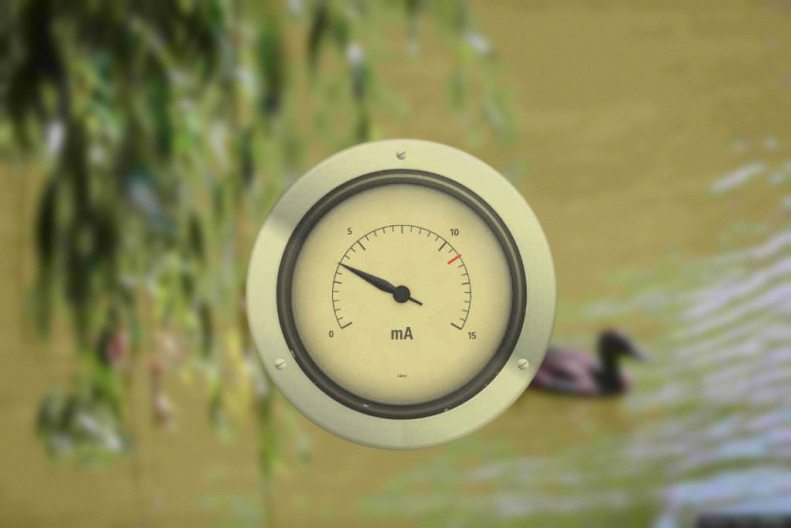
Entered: 3.5 mA
